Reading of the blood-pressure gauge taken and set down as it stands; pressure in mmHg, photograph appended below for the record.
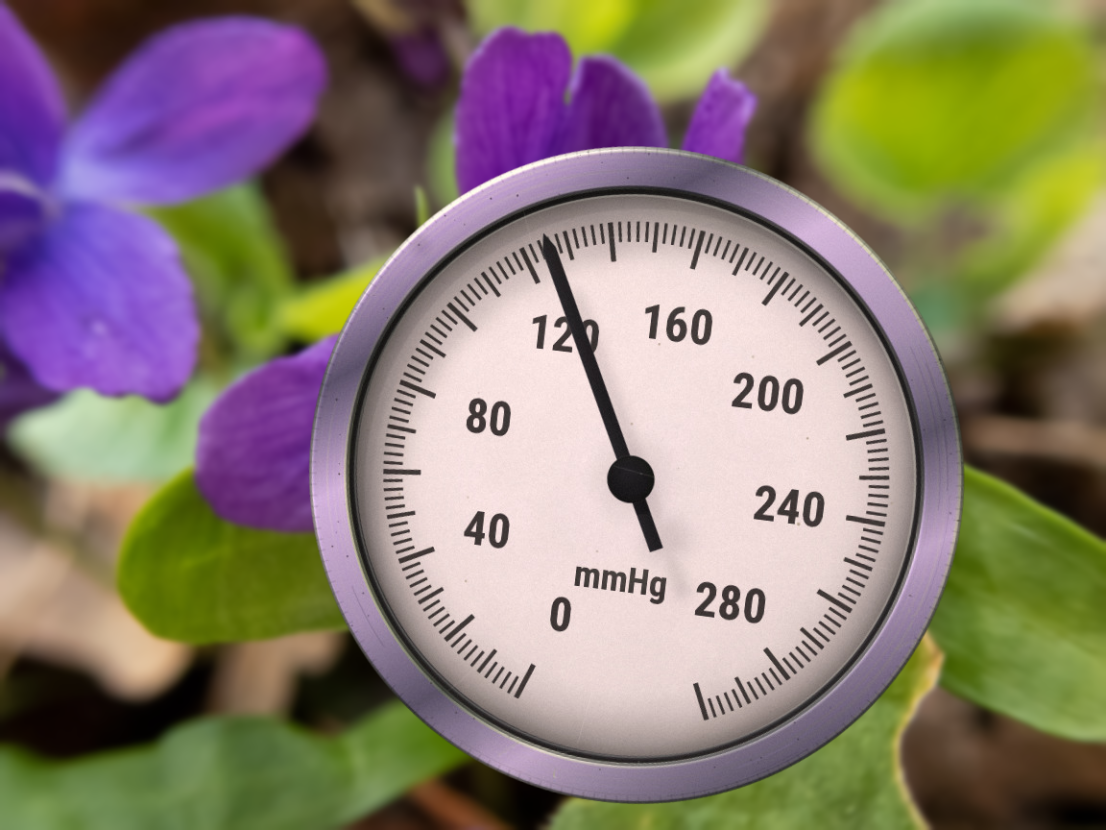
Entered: 126 mmHg
